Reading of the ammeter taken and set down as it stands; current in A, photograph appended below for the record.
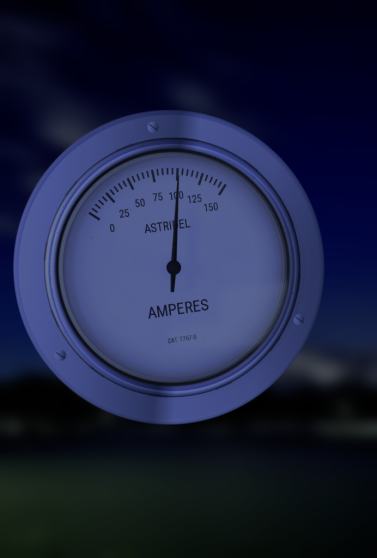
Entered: 100 A
